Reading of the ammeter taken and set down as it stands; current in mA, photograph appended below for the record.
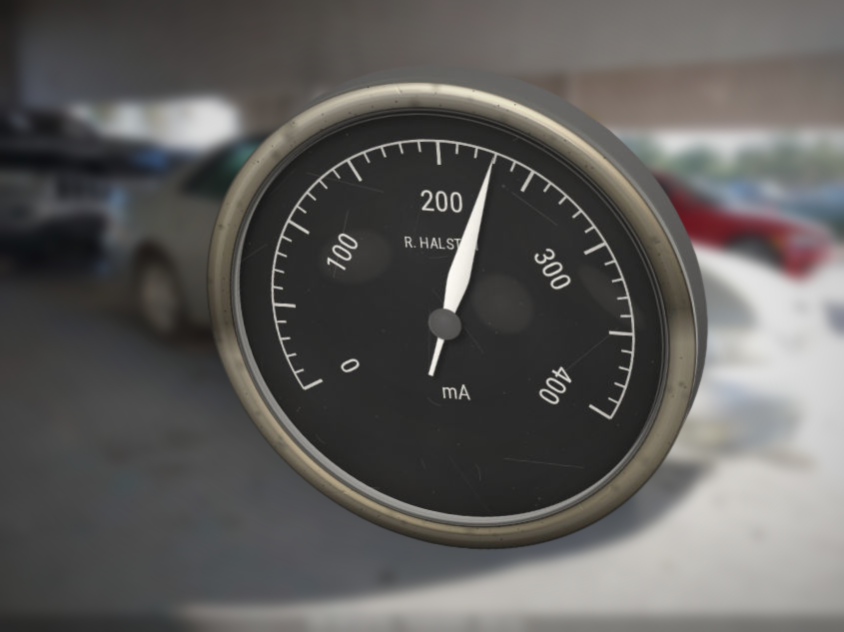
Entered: 230 mA
